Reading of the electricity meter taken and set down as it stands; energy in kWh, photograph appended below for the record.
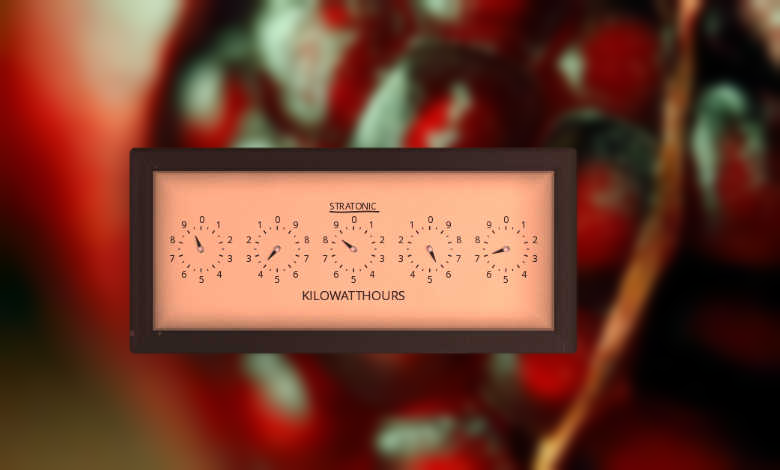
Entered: 93857 kWh
